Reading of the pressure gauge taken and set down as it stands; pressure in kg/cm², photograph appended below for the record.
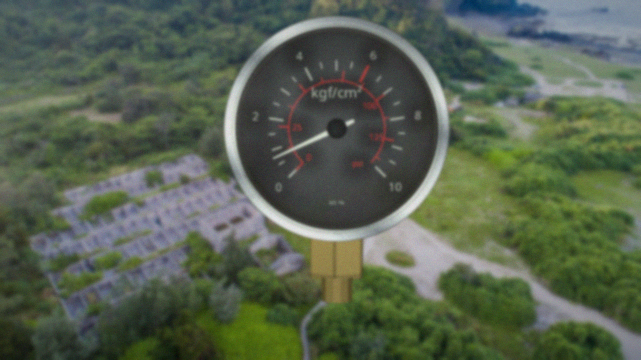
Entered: 0.75 kg/cm²
